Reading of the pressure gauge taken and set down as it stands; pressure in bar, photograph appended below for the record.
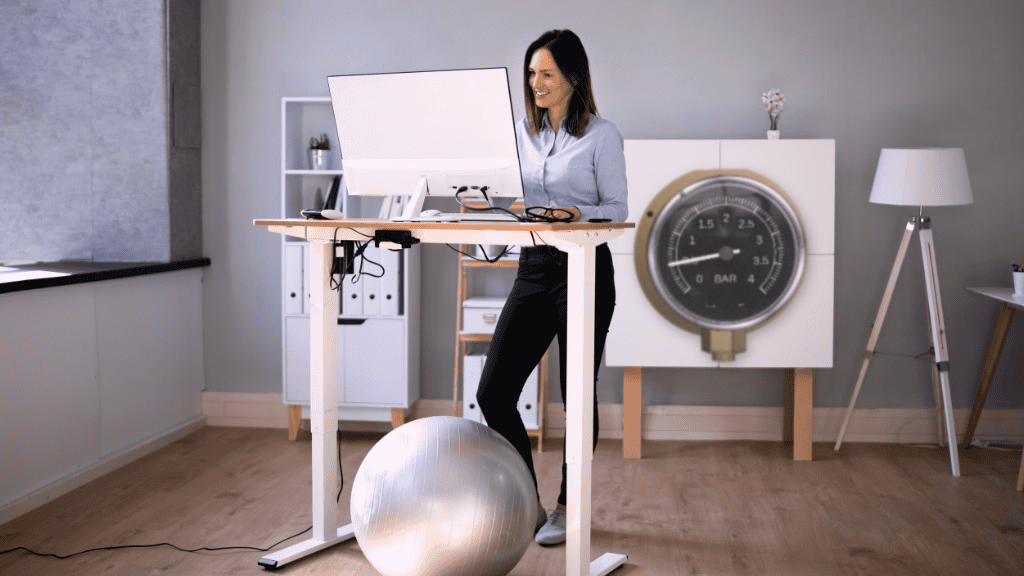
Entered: 0.5 bar
